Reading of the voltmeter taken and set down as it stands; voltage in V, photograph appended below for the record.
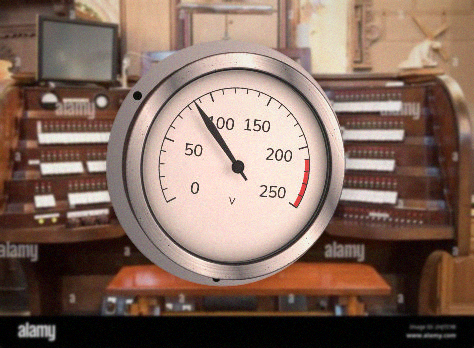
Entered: 85 V
